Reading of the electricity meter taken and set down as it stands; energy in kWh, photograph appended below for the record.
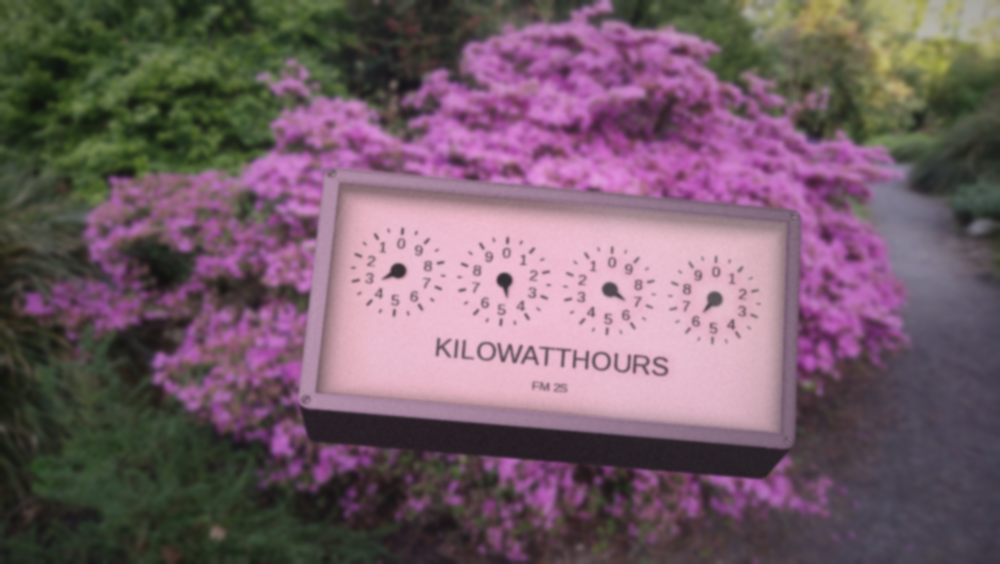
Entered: 3466 kWh
